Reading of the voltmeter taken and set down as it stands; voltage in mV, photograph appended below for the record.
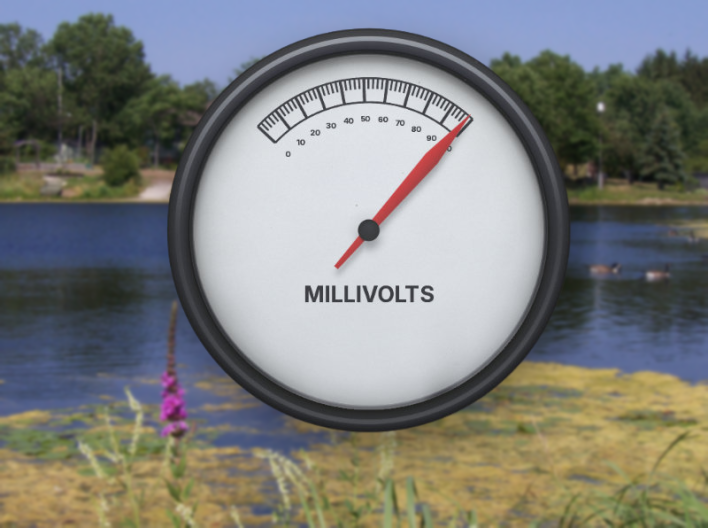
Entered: 98 mV
